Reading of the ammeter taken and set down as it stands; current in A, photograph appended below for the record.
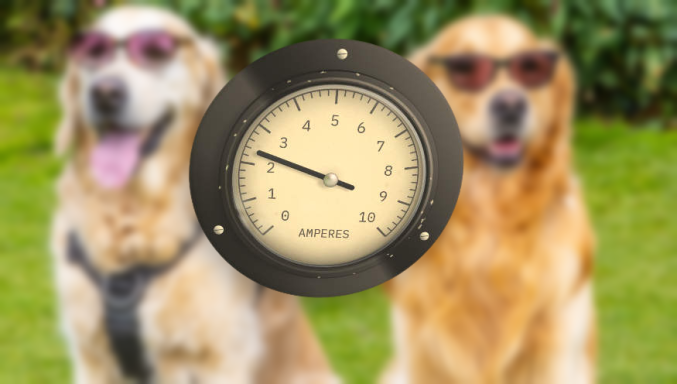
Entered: 2.4 A
